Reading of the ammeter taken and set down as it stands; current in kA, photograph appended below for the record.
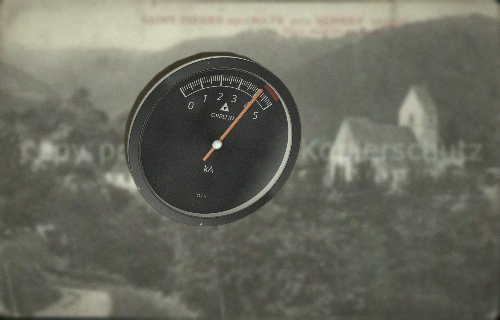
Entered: 4 kA
